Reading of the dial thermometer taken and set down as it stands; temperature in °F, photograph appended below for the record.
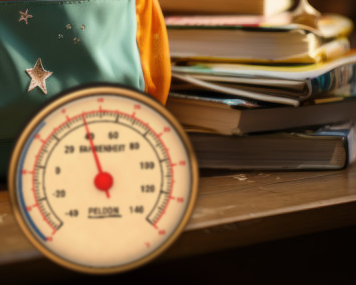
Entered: 40 °F
